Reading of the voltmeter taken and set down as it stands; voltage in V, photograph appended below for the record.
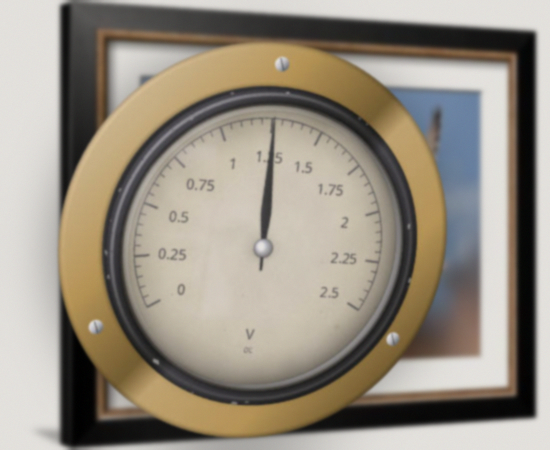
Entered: 1.25 V
